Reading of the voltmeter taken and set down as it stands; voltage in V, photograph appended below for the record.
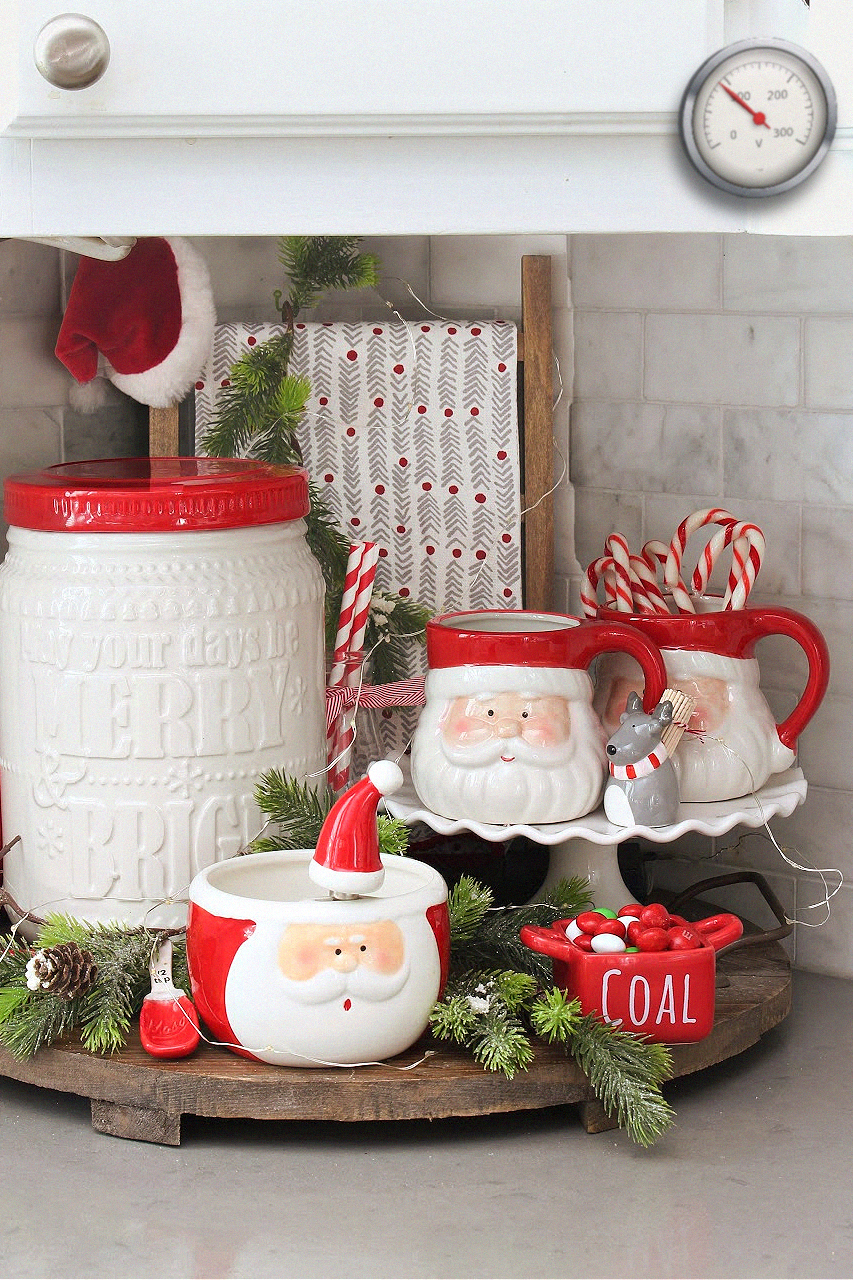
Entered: 90 V
